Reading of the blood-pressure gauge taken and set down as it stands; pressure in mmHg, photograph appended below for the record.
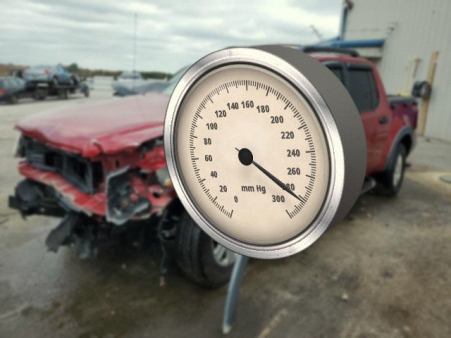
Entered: 280 mmHg
